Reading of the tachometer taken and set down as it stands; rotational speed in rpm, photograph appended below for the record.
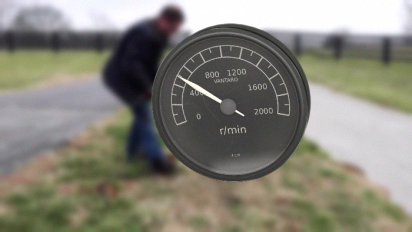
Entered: 500 rpm
